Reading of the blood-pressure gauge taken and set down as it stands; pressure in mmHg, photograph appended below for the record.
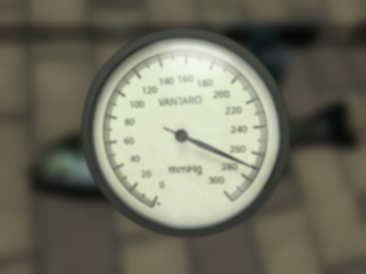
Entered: 270 mmHg
